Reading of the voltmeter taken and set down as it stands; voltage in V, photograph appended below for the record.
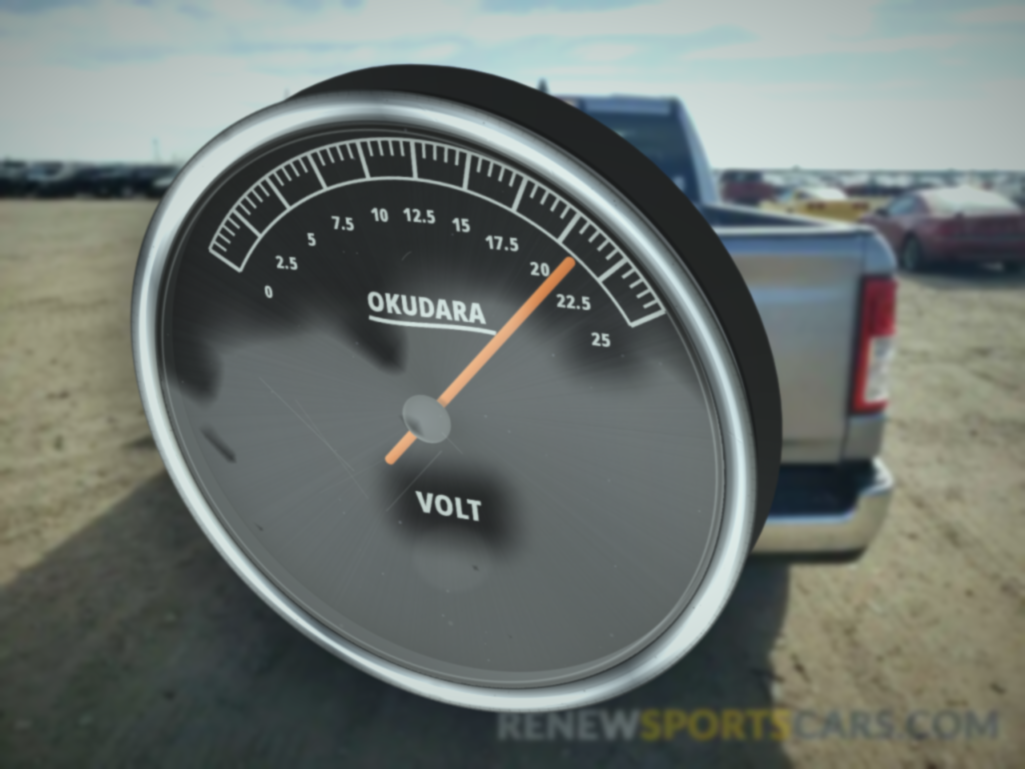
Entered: 21 V
